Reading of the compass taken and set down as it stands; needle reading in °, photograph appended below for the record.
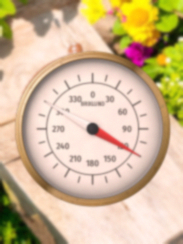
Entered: 120 °
